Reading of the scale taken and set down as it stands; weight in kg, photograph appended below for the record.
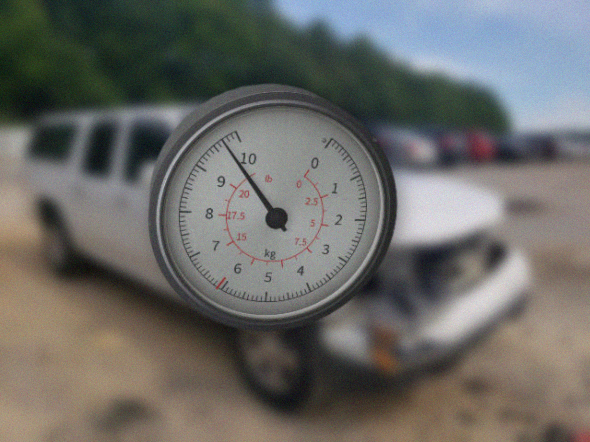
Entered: 9.7 kg
